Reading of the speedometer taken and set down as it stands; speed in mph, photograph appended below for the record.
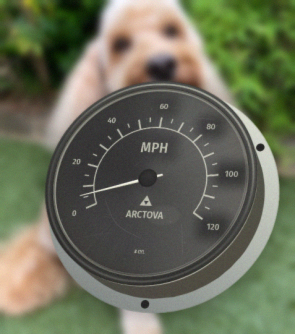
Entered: 5 mph
